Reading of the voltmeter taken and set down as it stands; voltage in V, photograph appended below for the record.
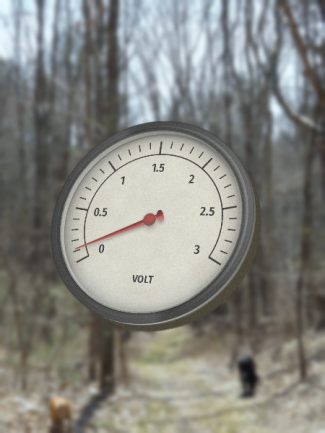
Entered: 0.1 V
